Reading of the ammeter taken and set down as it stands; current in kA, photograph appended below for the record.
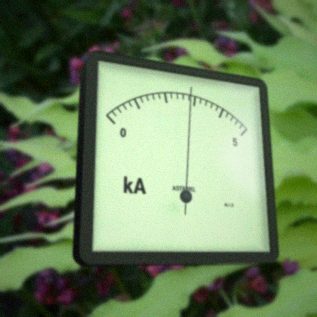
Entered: 2.8 kA
